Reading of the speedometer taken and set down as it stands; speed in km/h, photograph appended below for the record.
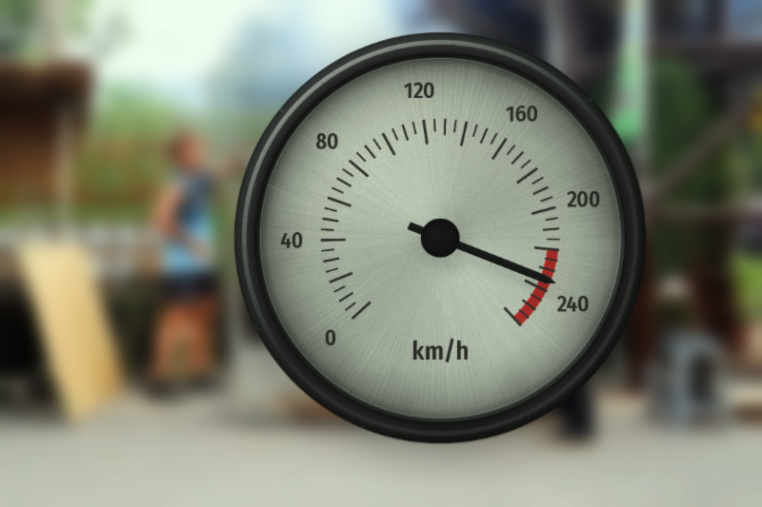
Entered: 235 km/h
